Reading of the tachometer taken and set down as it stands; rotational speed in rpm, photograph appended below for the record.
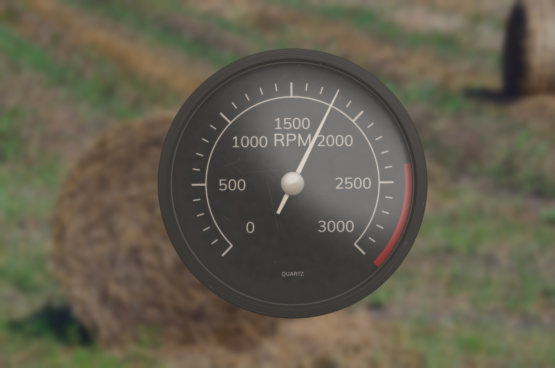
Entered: 1800 rpm
